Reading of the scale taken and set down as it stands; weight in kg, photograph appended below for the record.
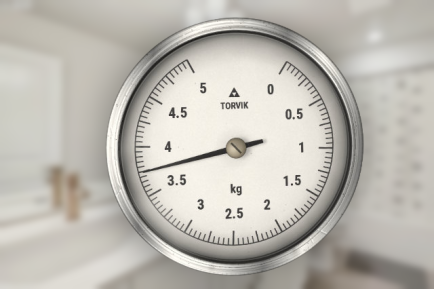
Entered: 3.75 kg
